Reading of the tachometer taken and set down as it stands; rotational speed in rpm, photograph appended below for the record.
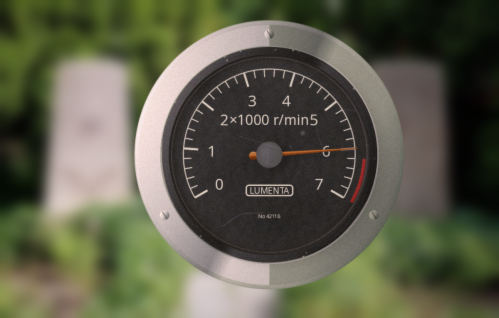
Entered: 6000 rpm
